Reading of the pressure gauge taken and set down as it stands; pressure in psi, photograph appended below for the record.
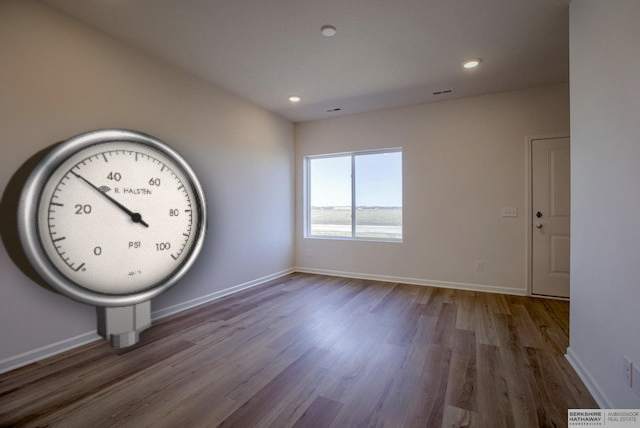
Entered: 30 psi
